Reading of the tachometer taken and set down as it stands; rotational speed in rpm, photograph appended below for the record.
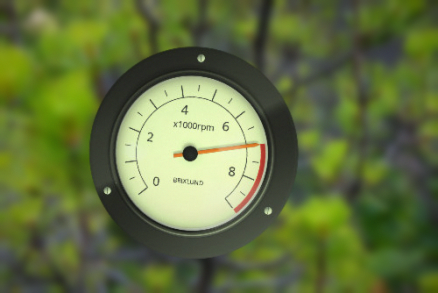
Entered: 7000 rpm
